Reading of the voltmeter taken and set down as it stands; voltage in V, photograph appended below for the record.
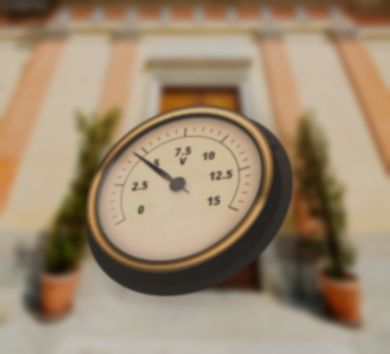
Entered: 4.5 V
